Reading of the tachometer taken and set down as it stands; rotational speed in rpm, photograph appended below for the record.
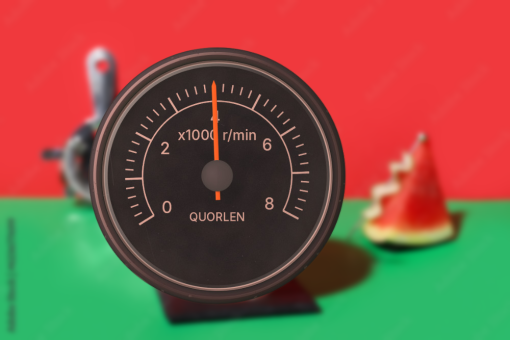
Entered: 4000 rpm
